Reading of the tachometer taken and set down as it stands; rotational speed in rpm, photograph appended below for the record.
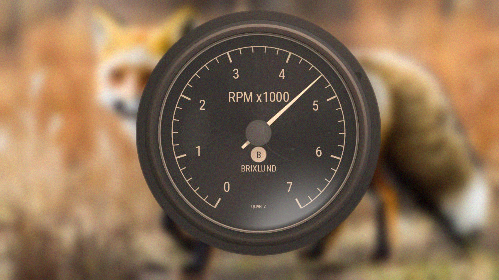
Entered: 4600 rpm
